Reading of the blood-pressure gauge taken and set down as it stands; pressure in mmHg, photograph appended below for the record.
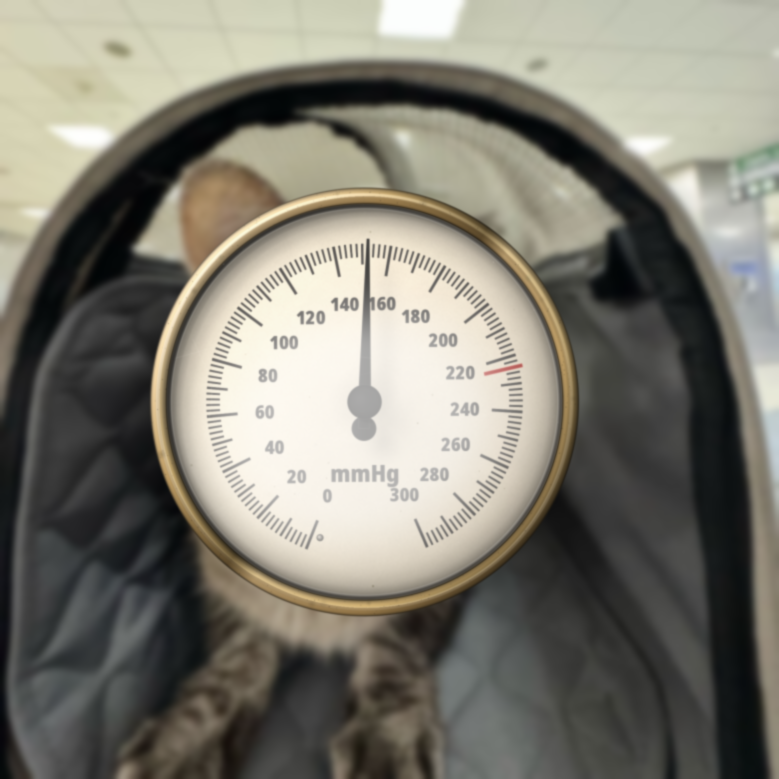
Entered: 152 mmHg
